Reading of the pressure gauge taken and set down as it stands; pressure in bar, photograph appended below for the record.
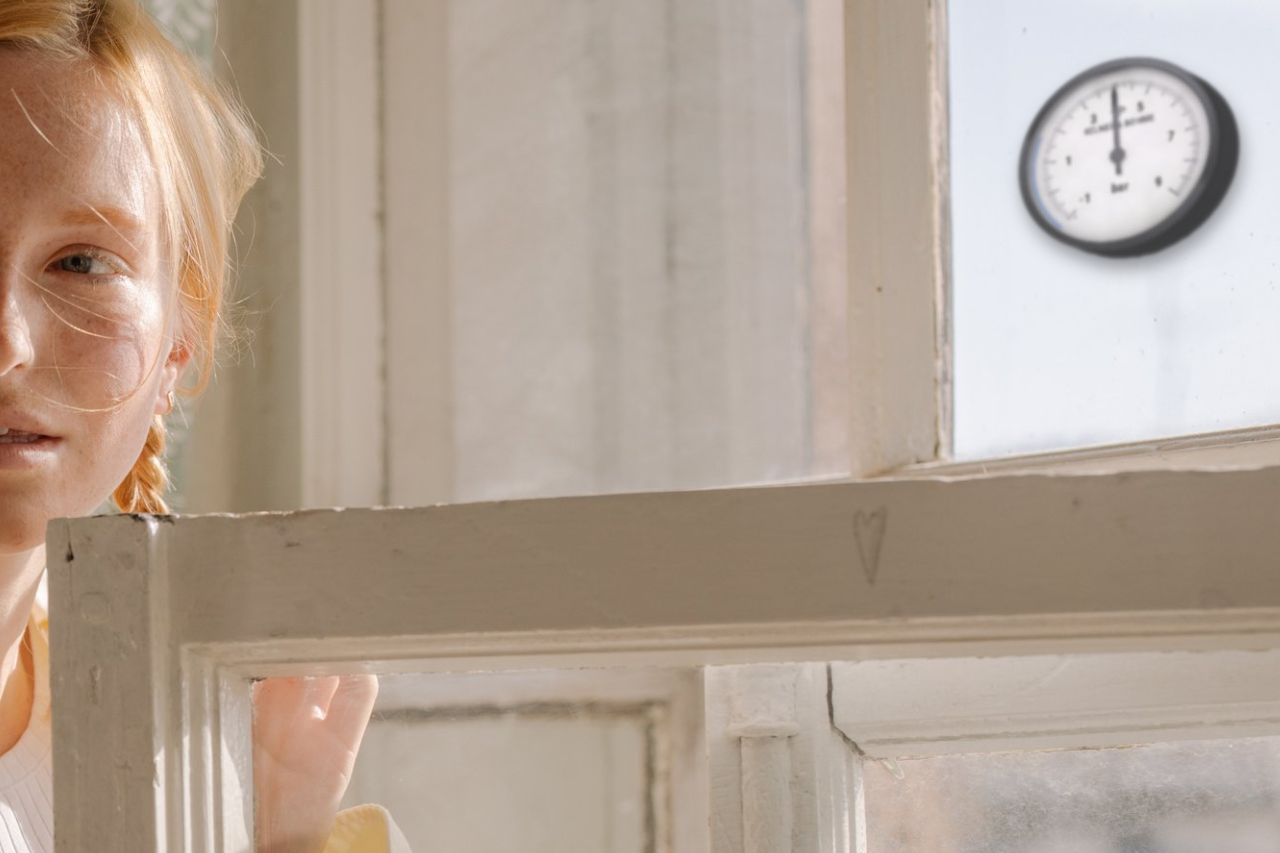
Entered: 4 bar
